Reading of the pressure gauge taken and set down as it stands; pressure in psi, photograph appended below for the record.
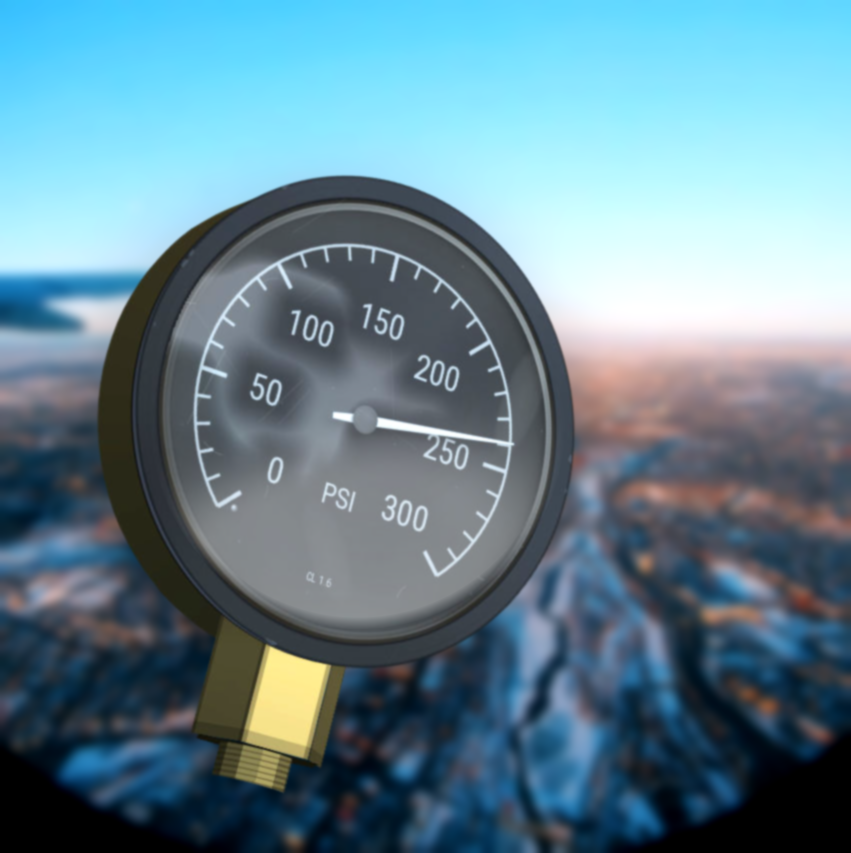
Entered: 240 psi
